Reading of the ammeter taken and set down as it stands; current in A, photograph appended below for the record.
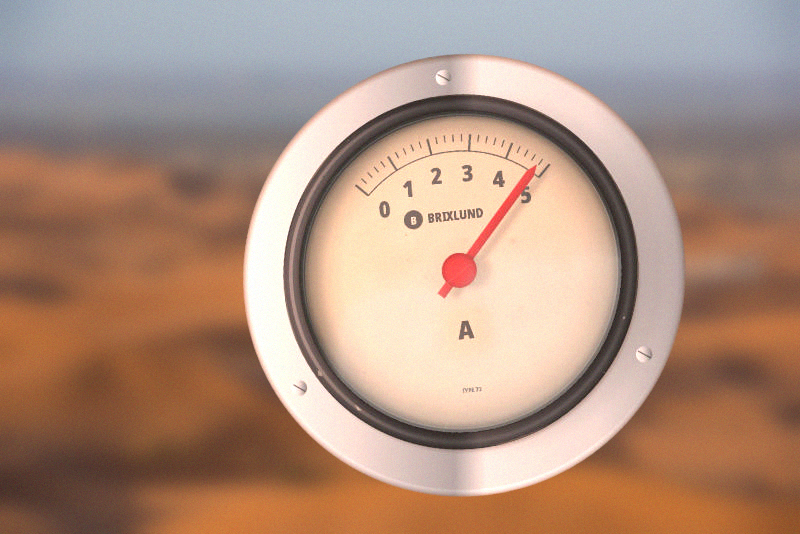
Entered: 4.8 A
